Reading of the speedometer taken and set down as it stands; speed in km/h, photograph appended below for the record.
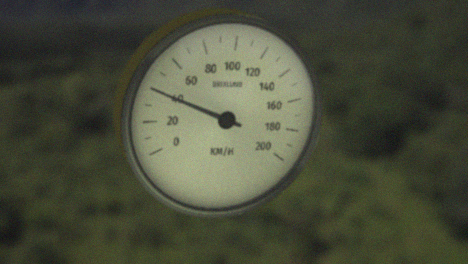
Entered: 40 km/h
